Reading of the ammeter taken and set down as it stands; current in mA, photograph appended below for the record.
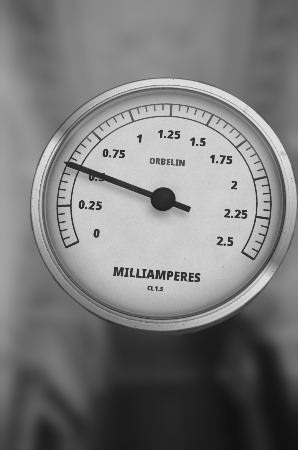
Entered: 0.5 mA
